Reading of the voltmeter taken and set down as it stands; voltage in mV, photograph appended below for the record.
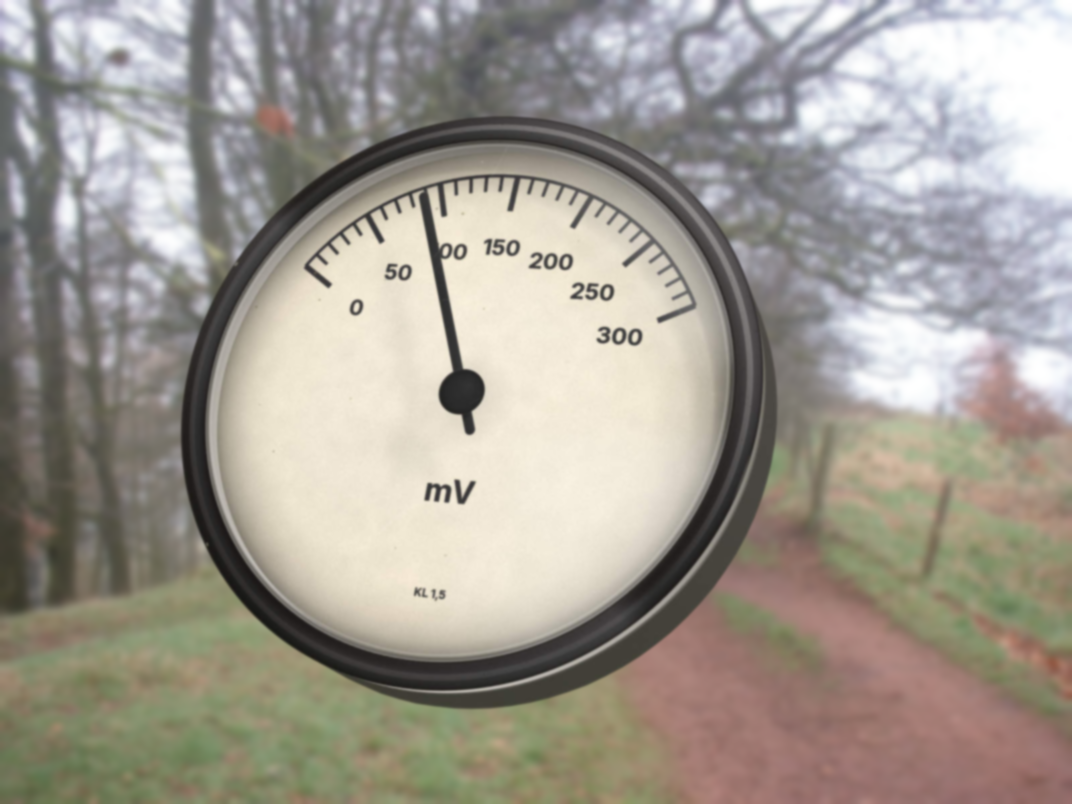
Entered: 90 mV
